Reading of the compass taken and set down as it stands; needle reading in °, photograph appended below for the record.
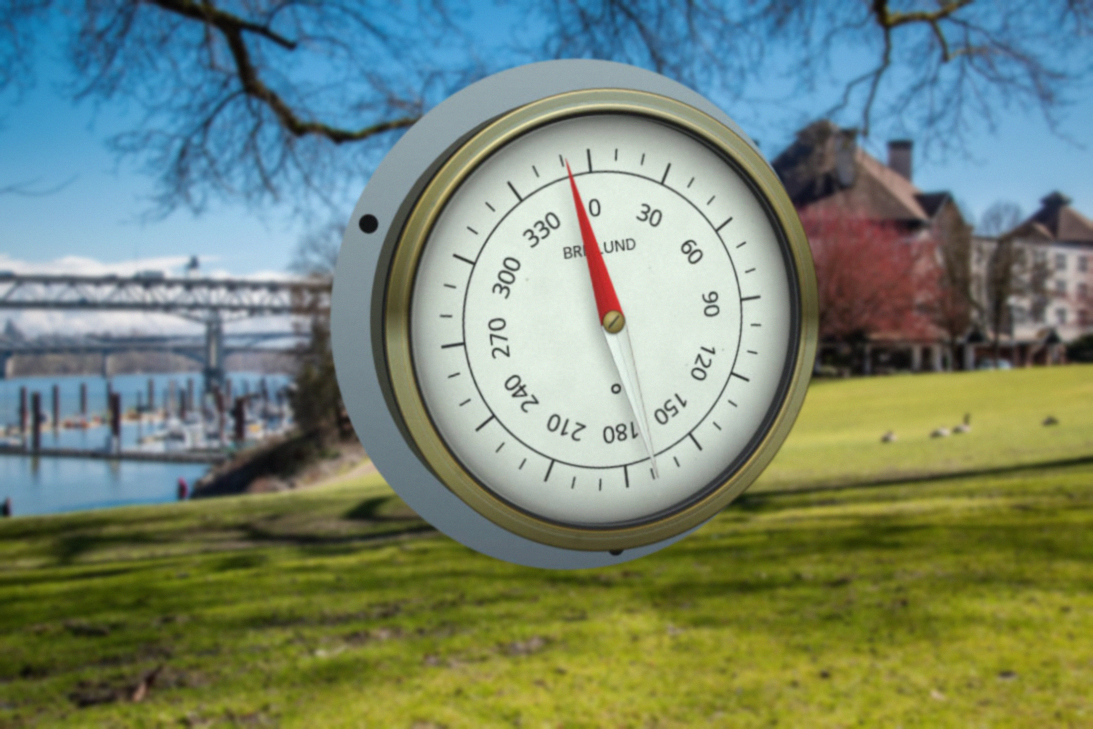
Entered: 350 °
